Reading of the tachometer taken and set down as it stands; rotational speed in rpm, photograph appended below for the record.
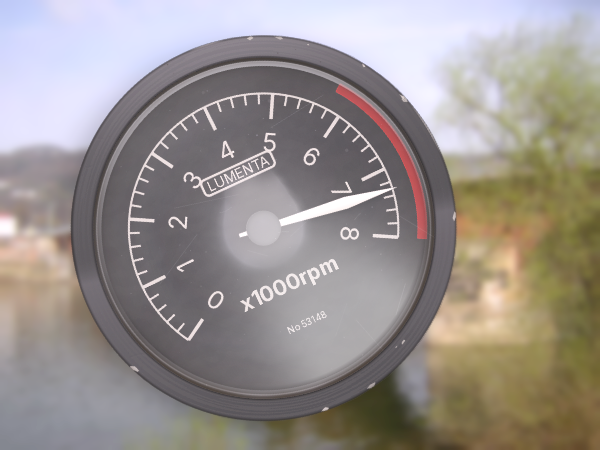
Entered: 7300 rpm
